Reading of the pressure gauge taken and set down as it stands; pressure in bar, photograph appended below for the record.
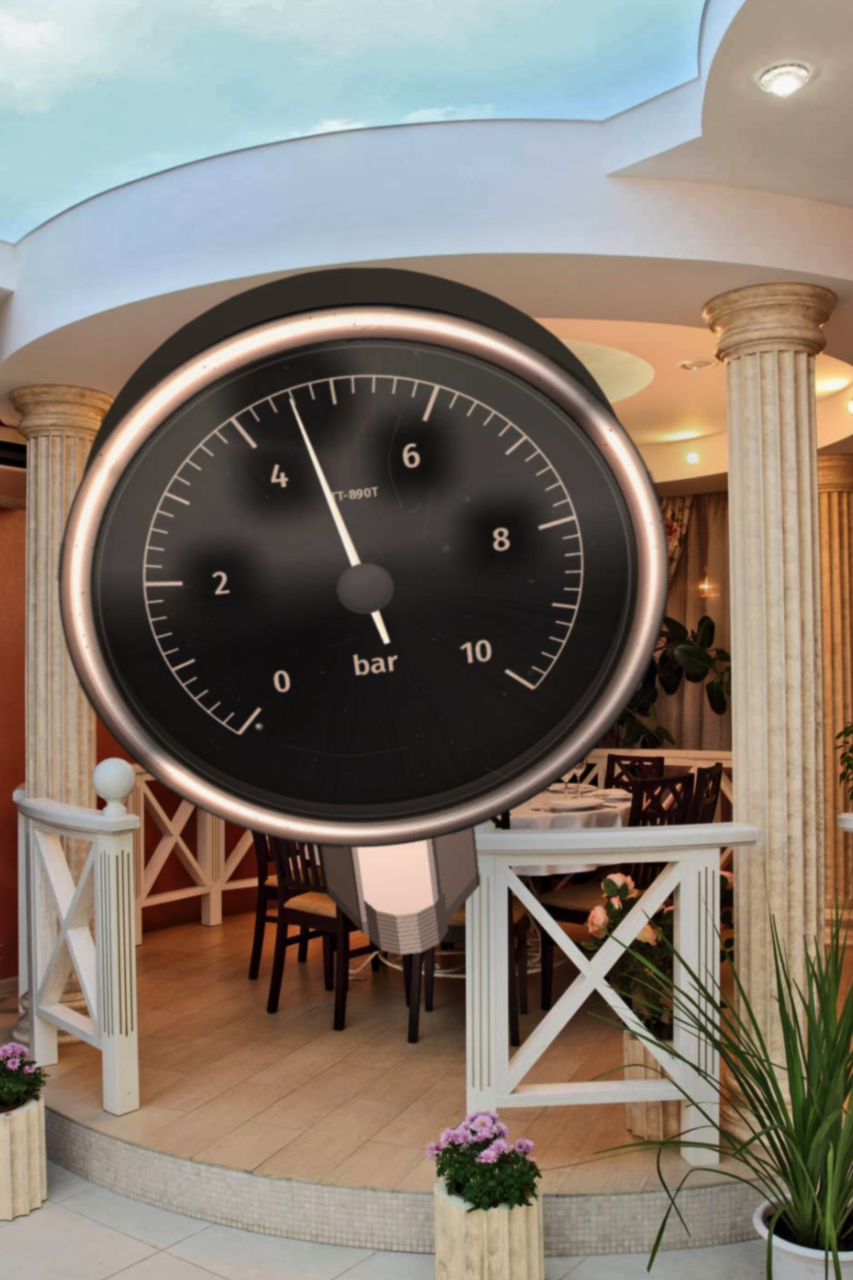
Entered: 4.6 bar
